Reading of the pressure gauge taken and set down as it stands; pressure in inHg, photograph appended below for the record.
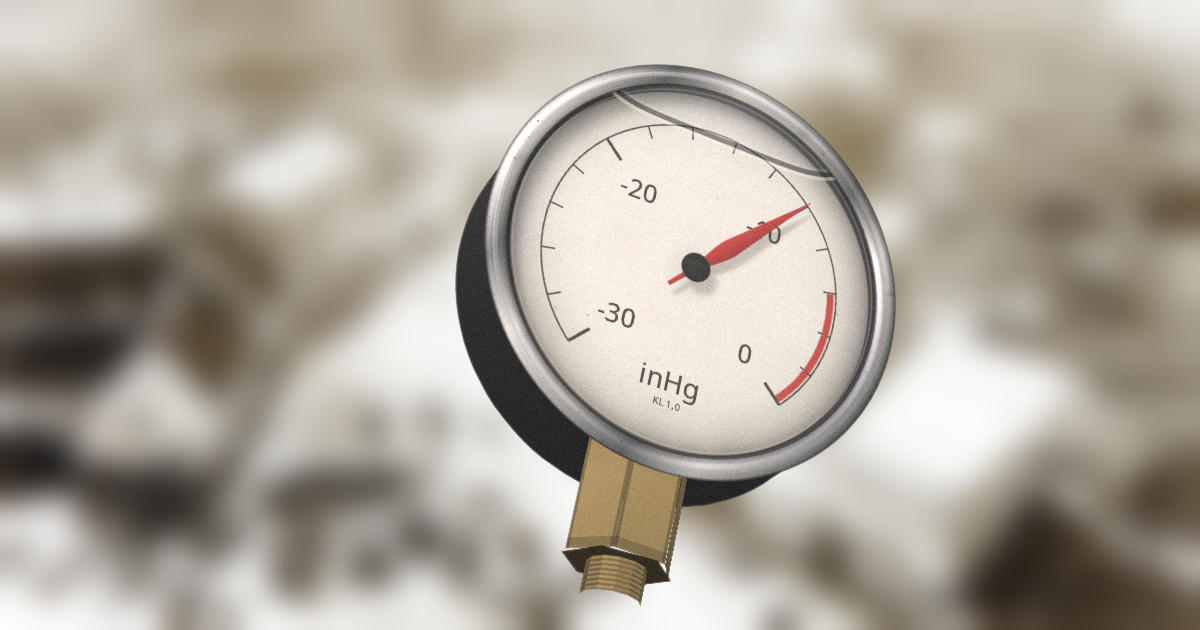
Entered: -10 inHg
